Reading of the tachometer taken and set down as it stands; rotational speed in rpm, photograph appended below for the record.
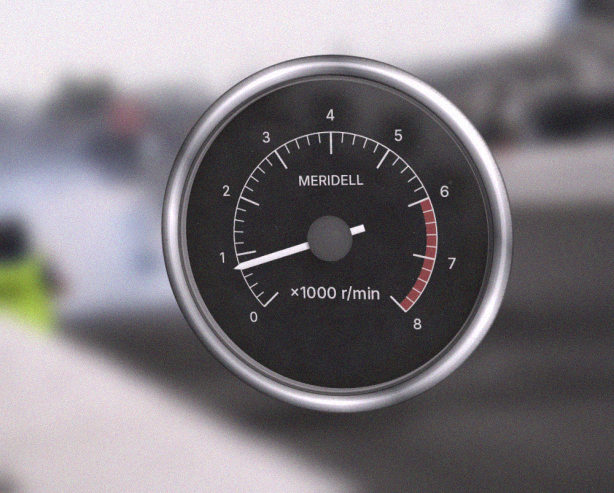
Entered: 800 rpm
